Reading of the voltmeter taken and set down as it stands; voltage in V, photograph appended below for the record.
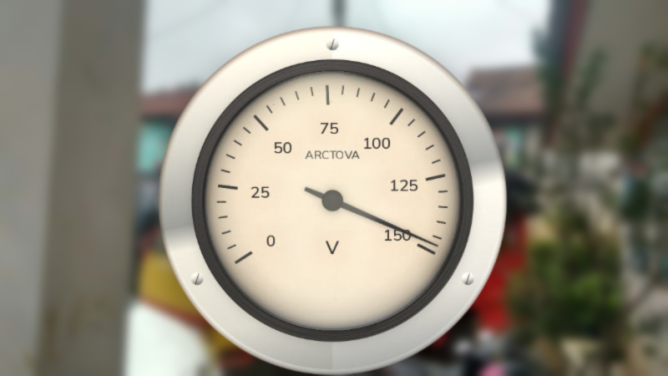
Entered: 147.5 V
